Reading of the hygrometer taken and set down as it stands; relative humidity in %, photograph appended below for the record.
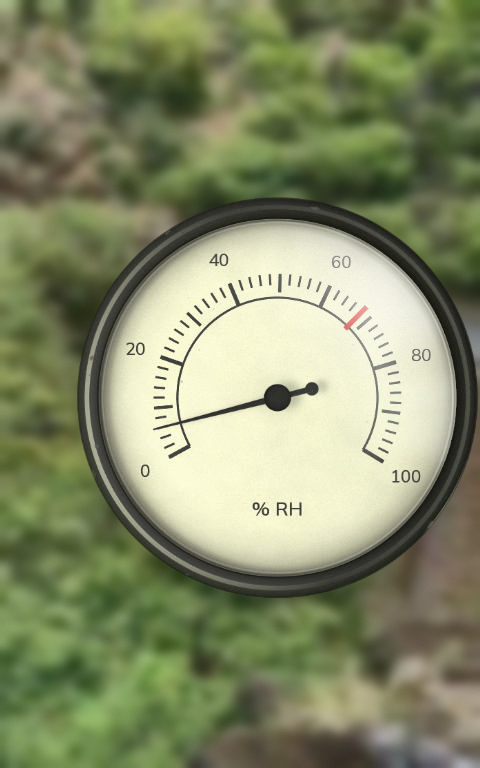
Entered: 6 %
